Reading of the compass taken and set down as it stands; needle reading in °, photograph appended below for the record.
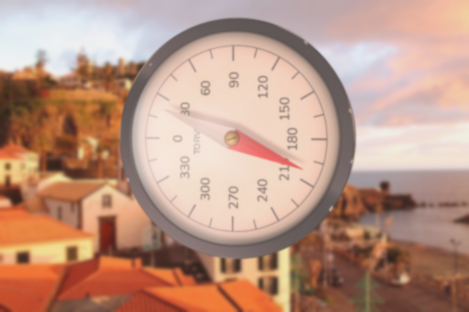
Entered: 202.5 °
